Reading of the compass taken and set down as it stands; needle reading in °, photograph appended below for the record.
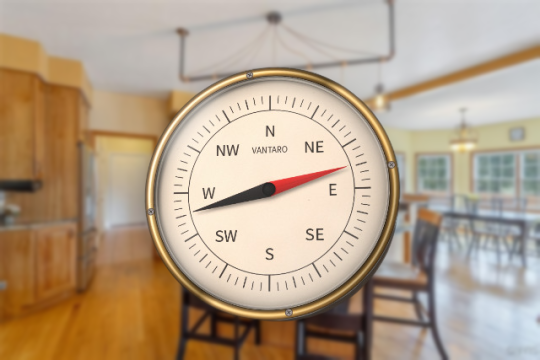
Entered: 75 °
